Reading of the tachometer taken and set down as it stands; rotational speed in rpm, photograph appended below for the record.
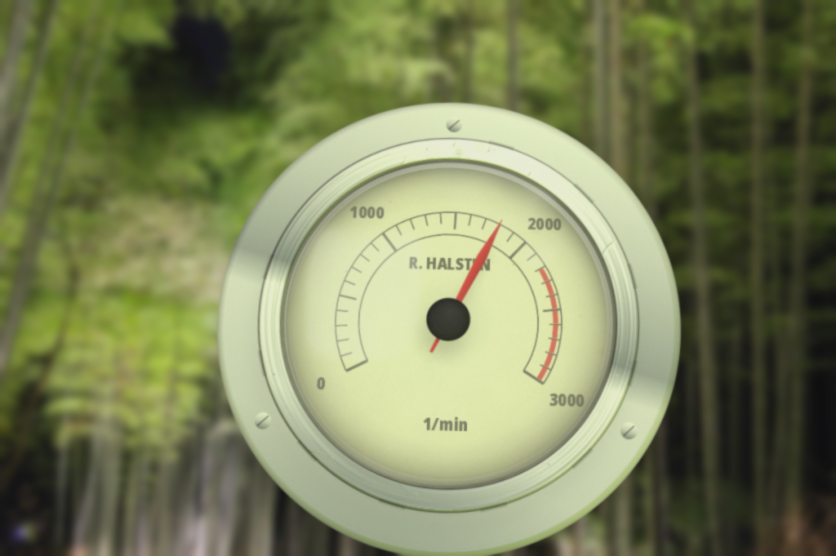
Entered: 1800 rpm
